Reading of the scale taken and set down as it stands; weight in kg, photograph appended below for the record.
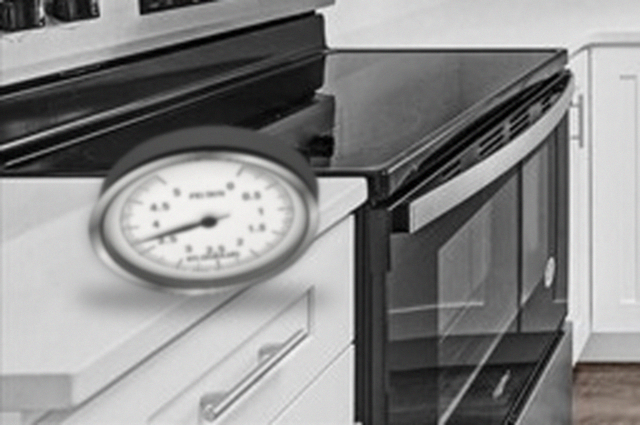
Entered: 3.75 kg
